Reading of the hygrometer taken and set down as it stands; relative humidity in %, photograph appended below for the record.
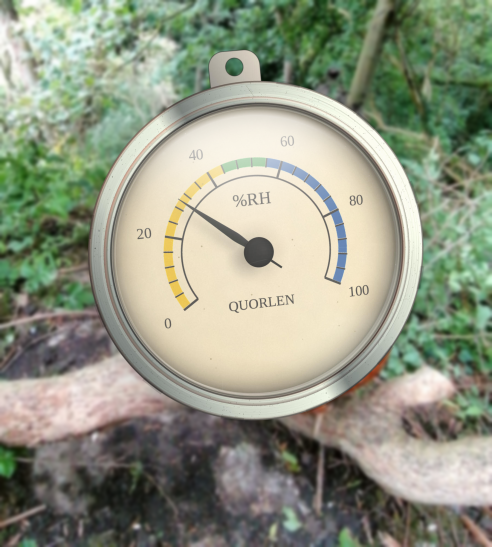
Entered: 30 %
